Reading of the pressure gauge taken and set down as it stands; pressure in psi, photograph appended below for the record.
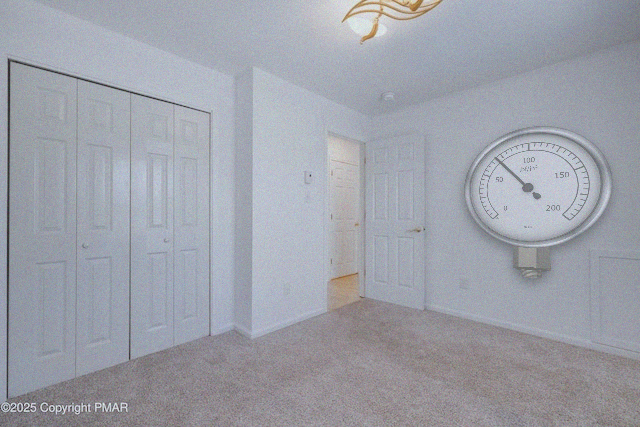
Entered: 70 psi
